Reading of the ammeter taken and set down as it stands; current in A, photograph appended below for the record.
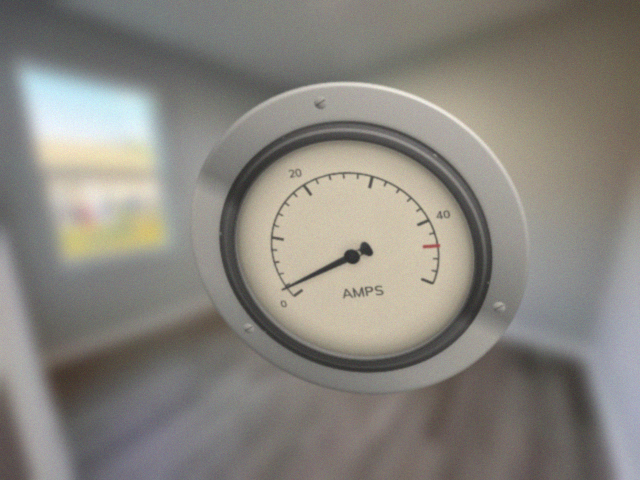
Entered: 2 A
